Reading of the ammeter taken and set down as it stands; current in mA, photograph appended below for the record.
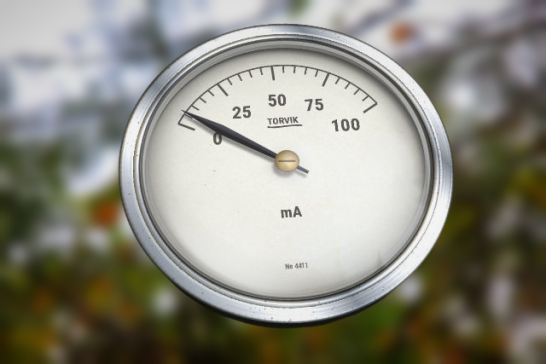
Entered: 5 mA
